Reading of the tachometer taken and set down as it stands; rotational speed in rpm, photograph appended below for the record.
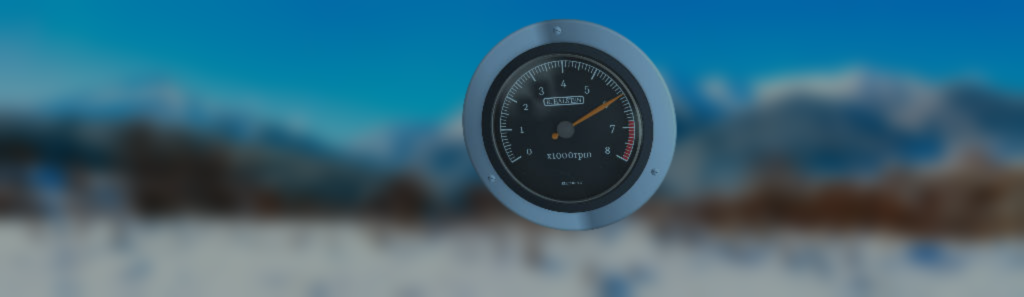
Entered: 6000 rpm
